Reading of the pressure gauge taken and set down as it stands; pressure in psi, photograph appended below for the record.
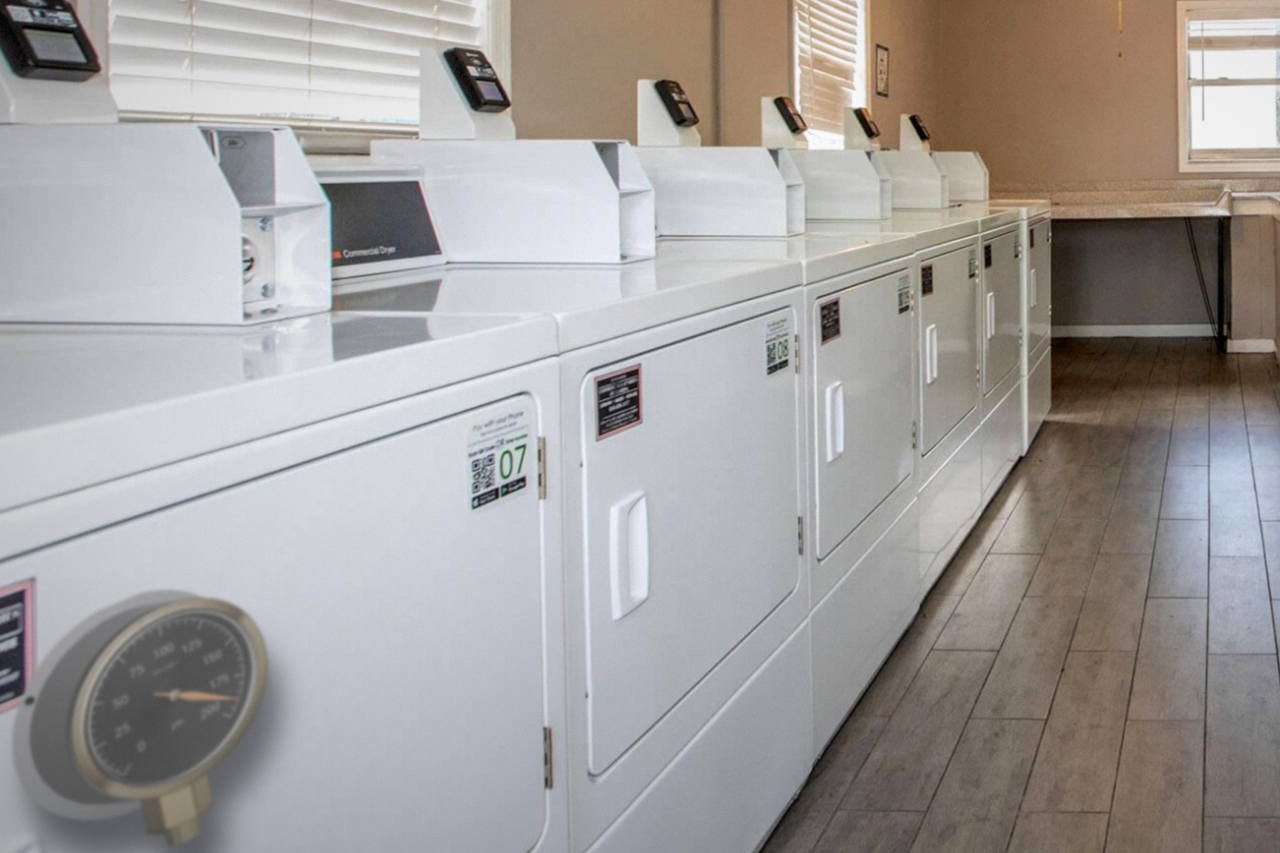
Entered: 190 psi
